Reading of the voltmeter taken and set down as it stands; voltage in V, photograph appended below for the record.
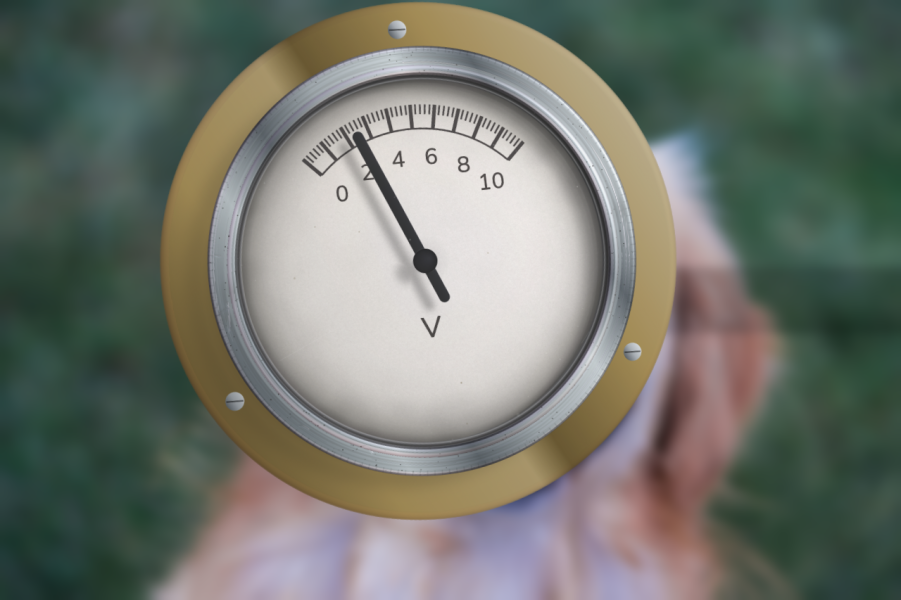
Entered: 2.4 V
